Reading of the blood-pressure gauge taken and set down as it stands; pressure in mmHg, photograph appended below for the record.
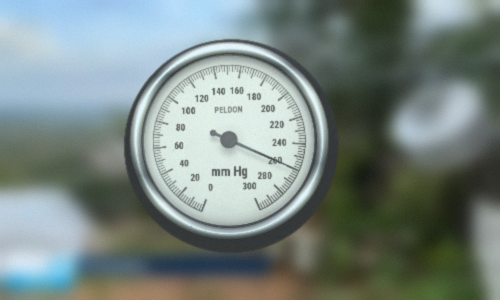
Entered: 260 mmHg
